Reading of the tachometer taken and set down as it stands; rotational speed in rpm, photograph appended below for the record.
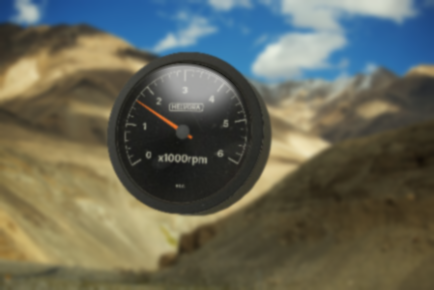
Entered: 1600 rpm
